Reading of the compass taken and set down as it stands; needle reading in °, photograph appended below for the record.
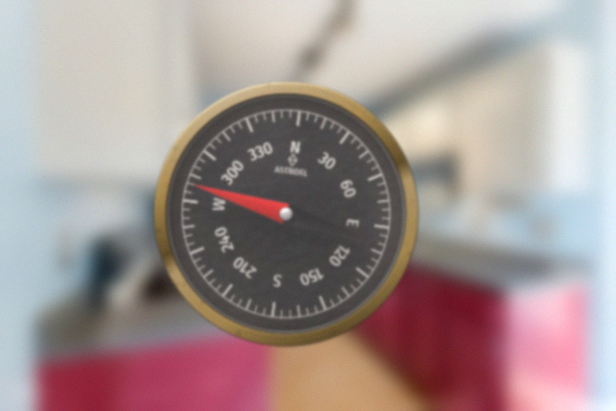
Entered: 280 °
